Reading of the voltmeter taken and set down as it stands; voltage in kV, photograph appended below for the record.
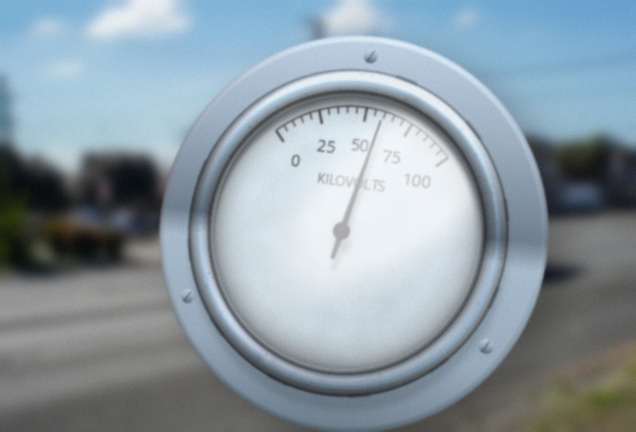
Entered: 60 kV
